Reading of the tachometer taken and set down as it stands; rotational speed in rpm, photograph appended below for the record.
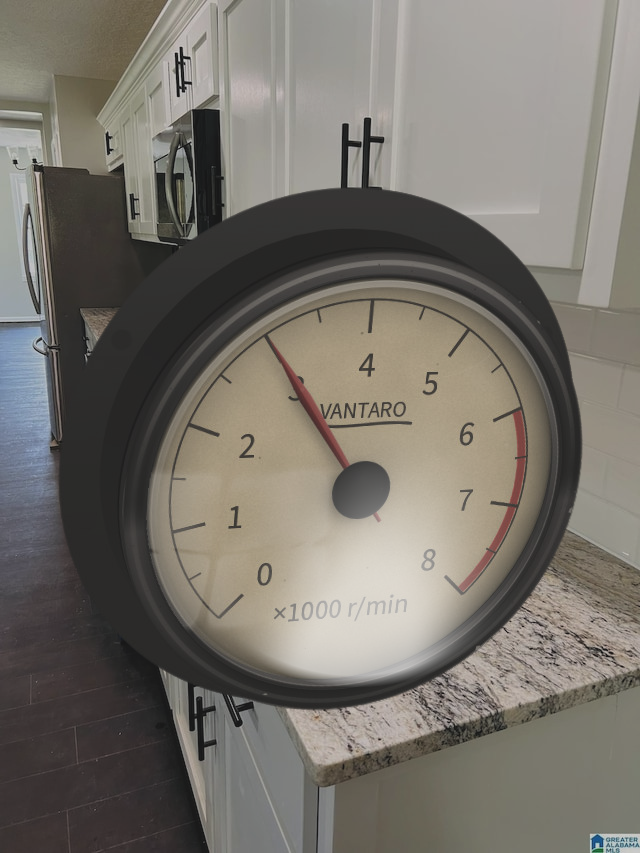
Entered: 3000 rpm
